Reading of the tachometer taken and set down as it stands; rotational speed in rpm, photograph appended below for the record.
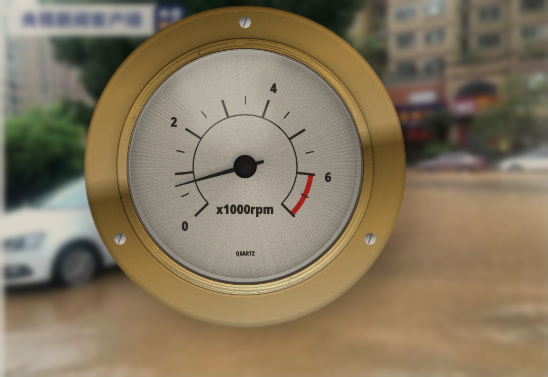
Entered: 750 rpm
